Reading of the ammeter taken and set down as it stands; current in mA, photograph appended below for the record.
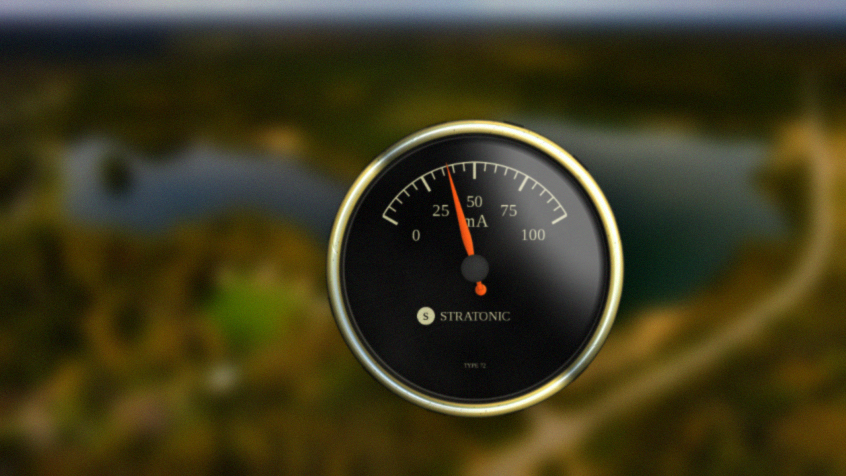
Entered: 37.5 mA
